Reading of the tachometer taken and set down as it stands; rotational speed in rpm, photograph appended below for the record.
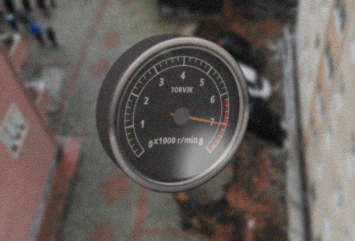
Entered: 7000 rpm
